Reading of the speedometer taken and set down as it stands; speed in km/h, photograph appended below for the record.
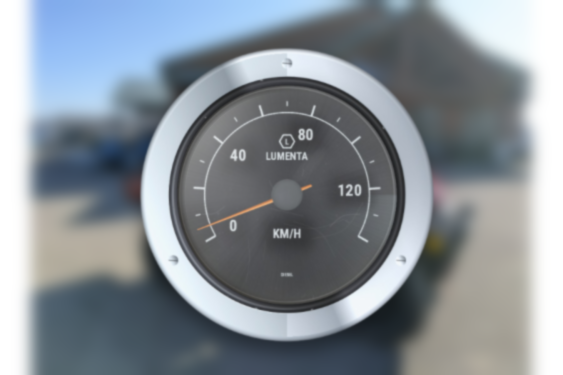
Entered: 5 km/h
